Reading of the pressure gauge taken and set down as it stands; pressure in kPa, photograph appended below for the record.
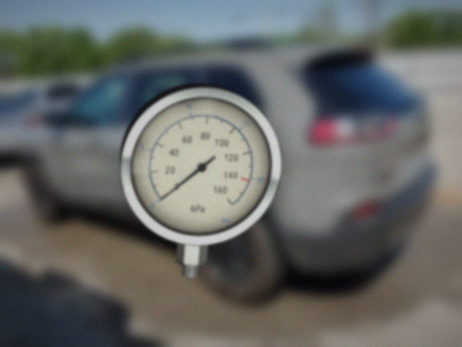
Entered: 0 kPa
